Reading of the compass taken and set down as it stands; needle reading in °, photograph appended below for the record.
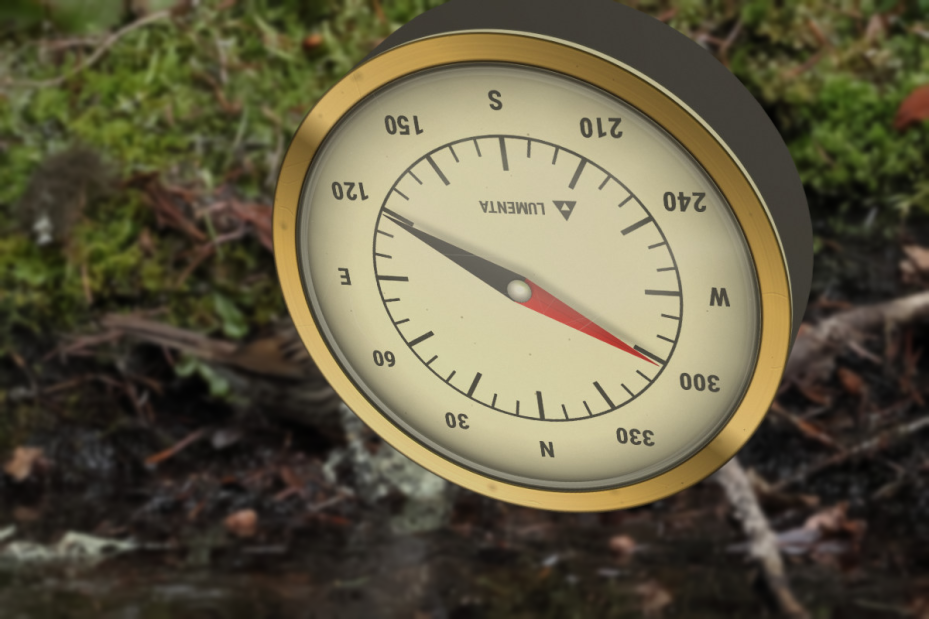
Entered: 300 °
